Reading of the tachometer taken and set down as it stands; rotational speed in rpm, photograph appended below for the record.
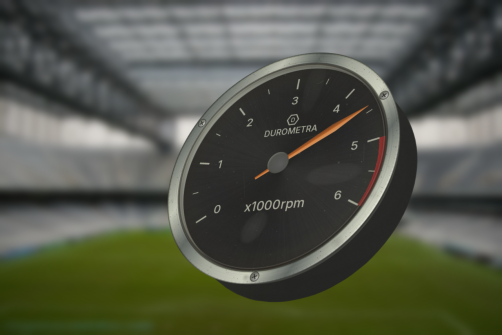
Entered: 4500 rpm
